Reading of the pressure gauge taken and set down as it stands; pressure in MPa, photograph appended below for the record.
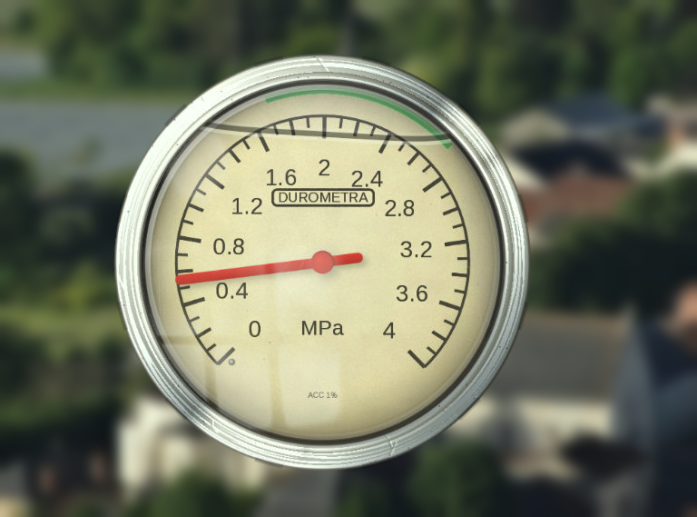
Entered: 0.55 MPa
